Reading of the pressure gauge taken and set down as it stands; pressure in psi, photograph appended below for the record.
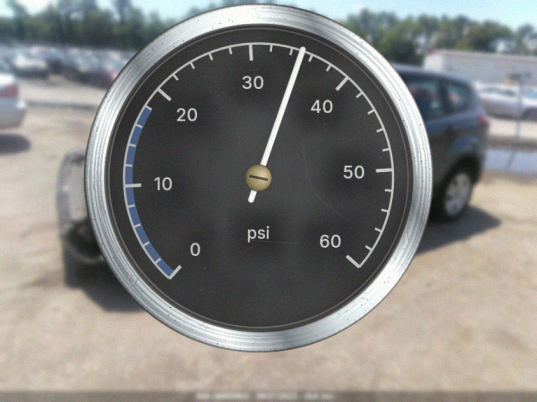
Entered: 35 psi
